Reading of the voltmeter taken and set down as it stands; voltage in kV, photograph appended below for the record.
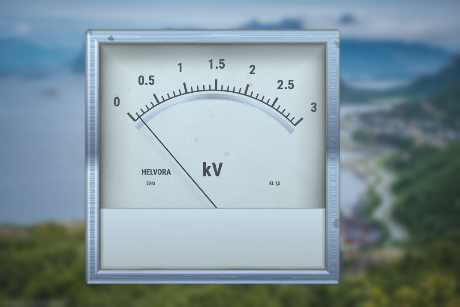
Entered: 0.1 kV
